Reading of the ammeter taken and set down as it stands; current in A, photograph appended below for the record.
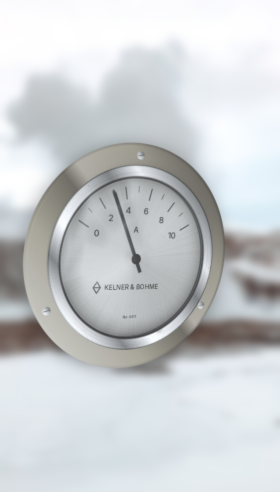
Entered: 3 A
